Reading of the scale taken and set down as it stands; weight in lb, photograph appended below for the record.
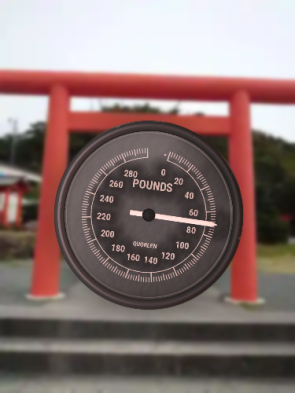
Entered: 70 lb
